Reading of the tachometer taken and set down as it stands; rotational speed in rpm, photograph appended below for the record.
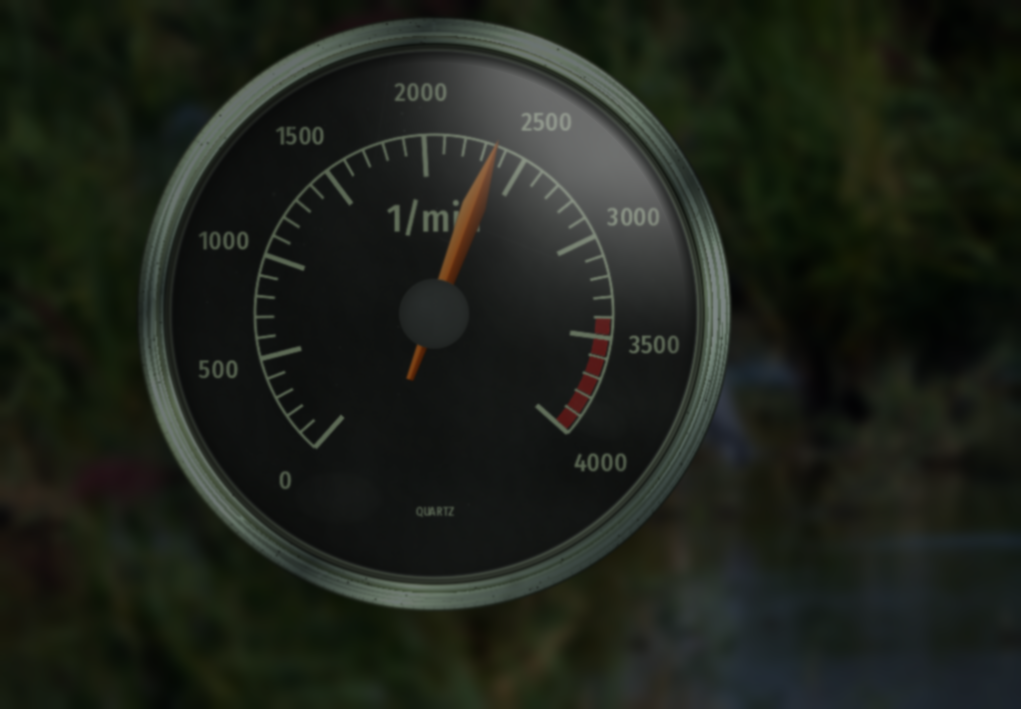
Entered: 2350 rpm
